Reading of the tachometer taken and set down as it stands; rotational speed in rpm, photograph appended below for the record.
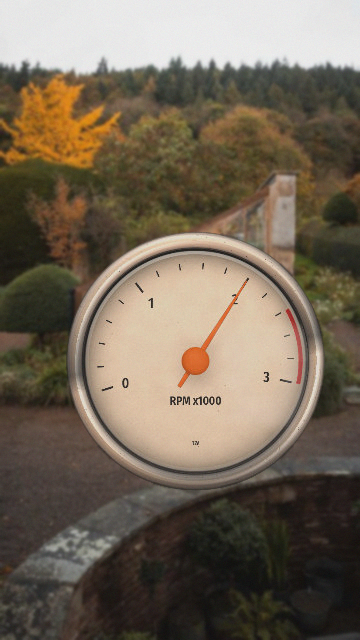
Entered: 2000 rpm
